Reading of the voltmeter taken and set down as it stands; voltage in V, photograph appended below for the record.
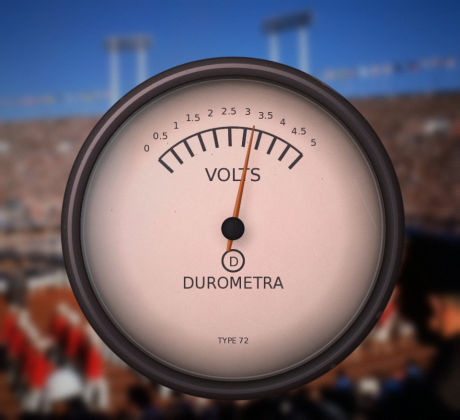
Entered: 3.25 V
